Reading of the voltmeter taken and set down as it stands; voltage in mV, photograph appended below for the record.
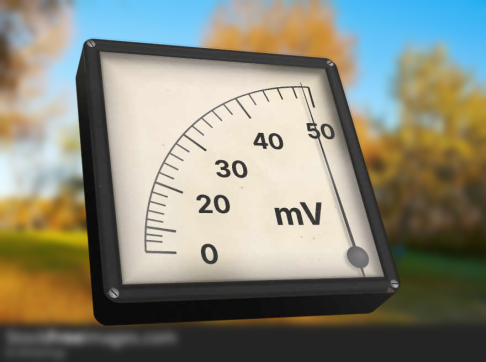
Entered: 49 mV
